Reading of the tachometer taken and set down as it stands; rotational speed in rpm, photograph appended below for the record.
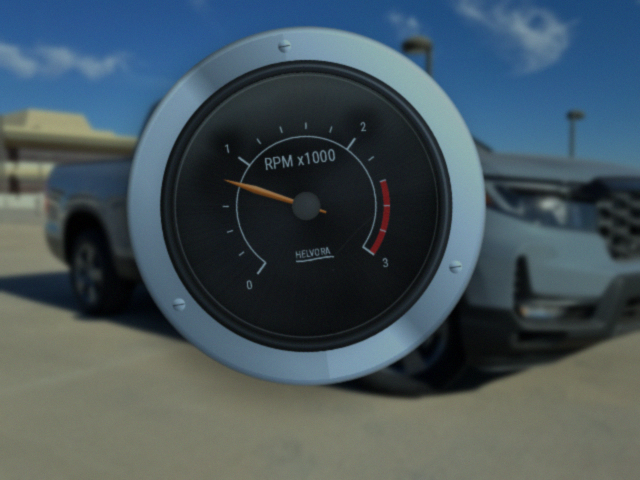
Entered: 800 rpm
